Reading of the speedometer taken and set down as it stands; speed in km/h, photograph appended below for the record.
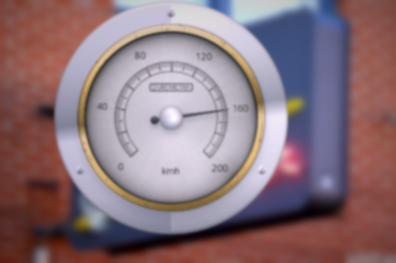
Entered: 160 km/h
